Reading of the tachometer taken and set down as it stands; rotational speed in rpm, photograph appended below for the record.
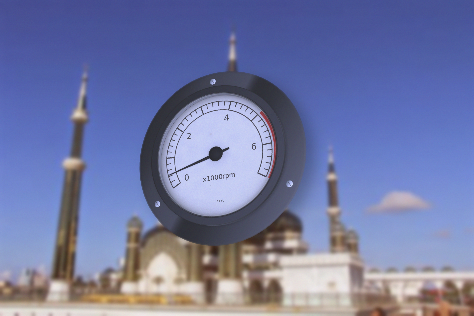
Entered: 400 rpm
